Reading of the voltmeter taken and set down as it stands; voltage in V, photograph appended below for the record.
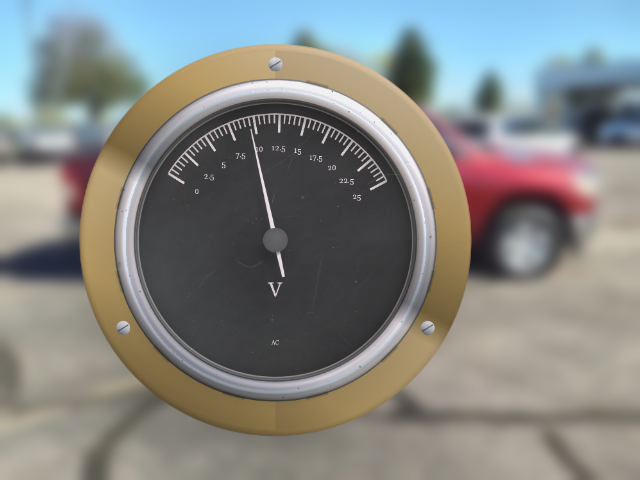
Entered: 9.5 V
